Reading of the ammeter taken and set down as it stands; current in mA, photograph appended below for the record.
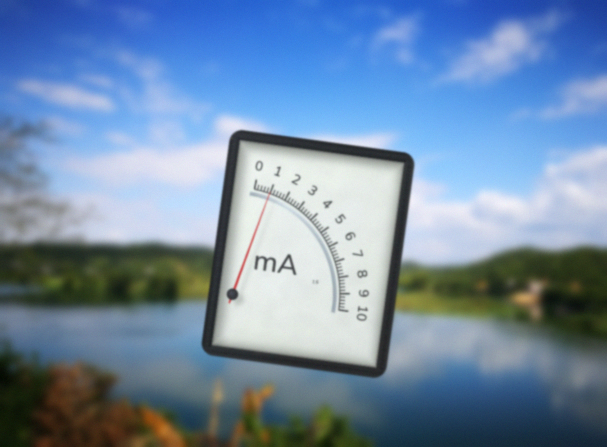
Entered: 1 mA
